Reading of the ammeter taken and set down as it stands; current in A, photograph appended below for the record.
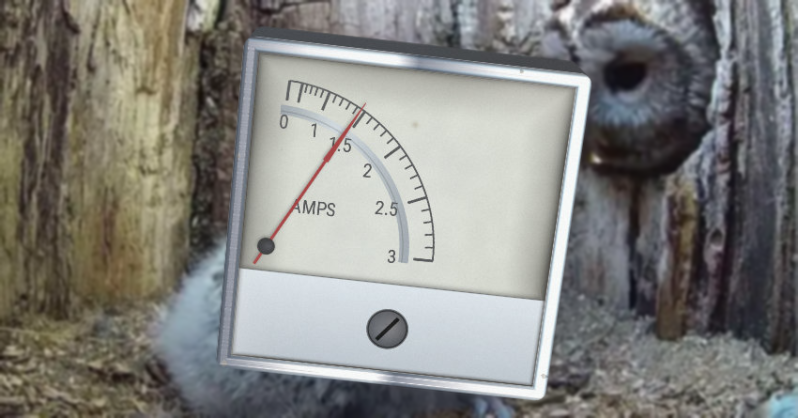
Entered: 1.45 A
